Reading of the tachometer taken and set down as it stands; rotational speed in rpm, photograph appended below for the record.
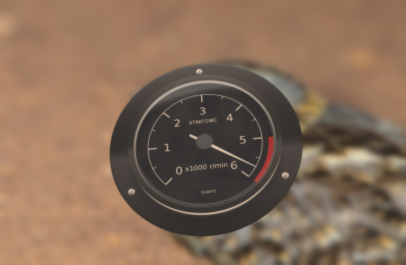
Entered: 5750 rpm
